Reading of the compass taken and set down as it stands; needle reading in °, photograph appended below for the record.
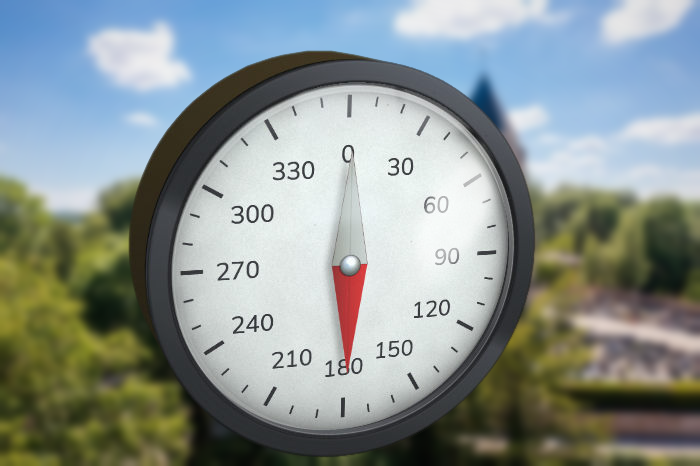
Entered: 180 °
